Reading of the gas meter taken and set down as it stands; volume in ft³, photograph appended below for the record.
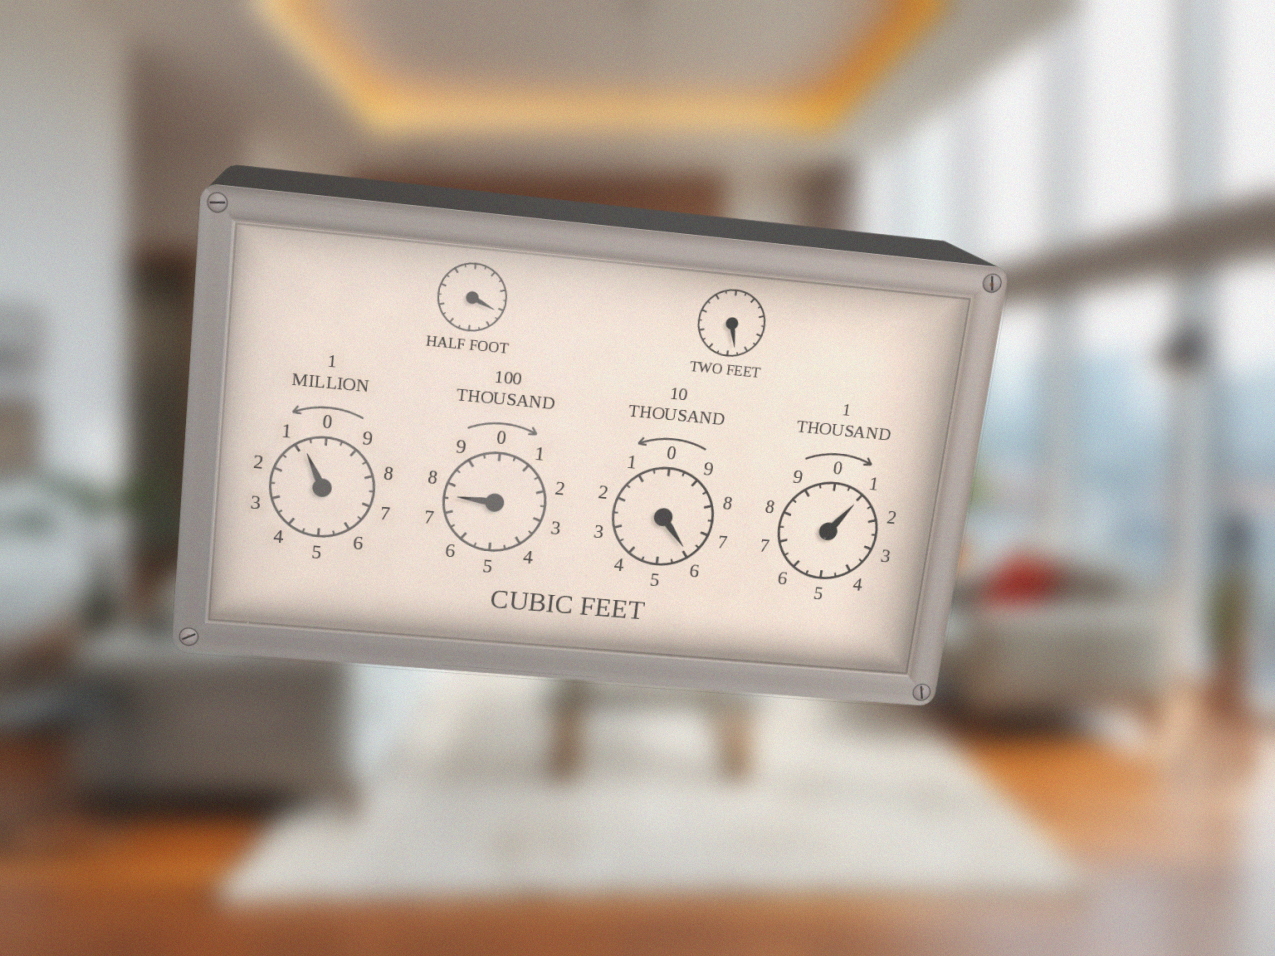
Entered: 76100 ft³
